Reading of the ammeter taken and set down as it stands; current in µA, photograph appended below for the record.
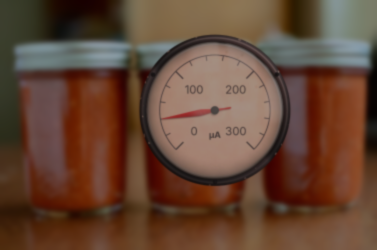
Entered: 40 µA
